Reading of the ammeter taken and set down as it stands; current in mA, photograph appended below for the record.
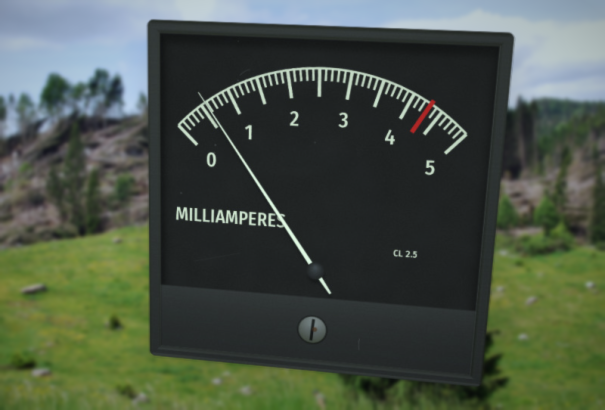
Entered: 0.6 mA
